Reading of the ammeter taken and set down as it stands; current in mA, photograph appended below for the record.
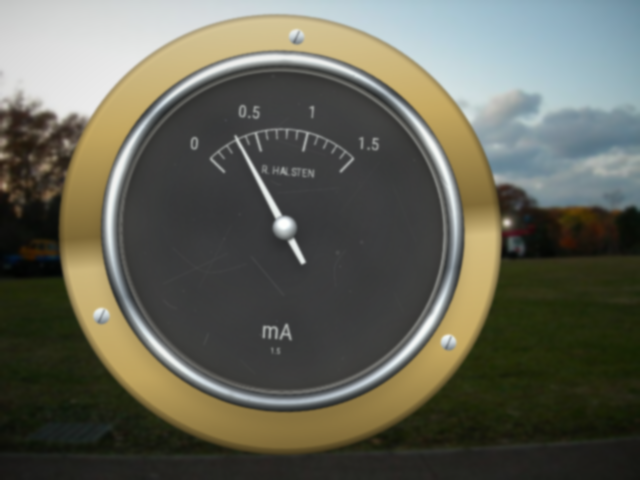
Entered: 0.3 mA
